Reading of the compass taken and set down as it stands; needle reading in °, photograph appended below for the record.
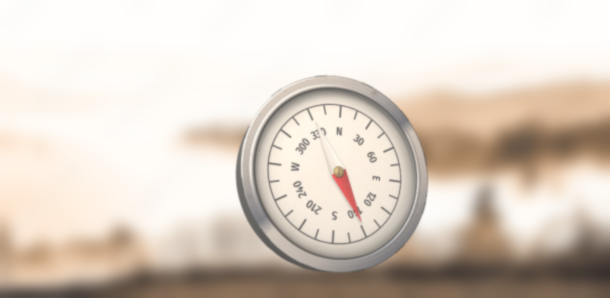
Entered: 150 °
